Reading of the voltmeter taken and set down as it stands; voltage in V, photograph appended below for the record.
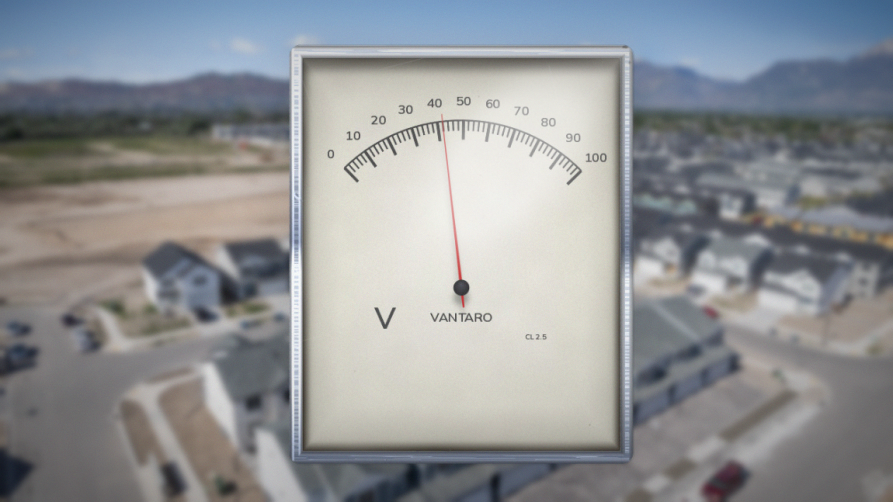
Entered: 42 V
